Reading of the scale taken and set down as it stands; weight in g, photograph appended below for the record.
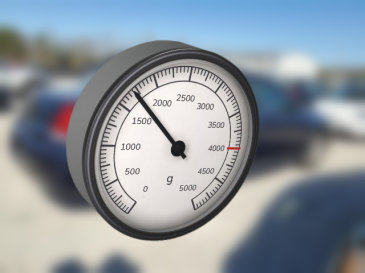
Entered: 1700 g
